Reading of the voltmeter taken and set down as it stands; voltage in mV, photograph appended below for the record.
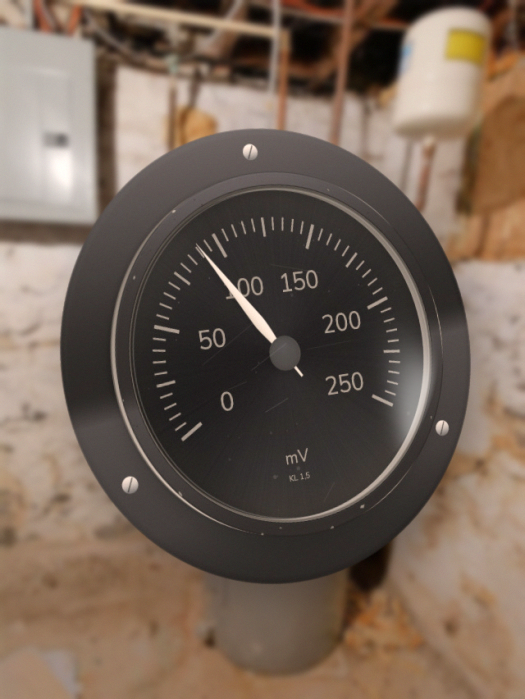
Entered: 90 mV
